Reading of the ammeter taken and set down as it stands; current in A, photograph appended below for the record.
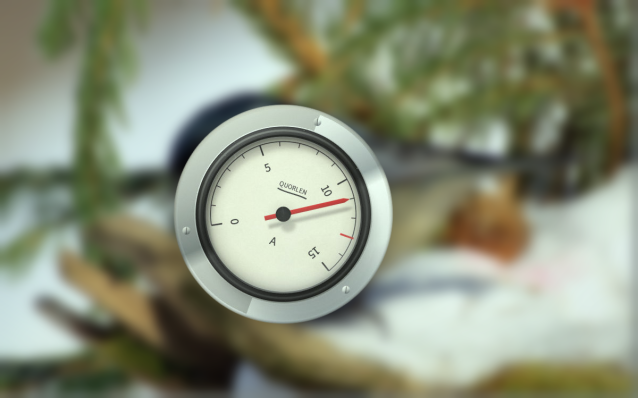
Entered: 11 A
